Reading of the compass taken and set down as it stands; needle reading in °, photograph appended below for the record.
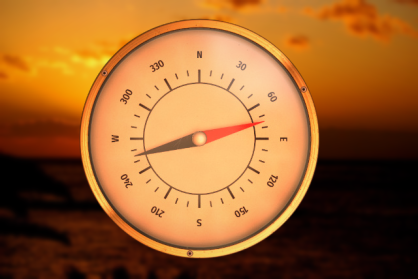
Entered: 75 °
